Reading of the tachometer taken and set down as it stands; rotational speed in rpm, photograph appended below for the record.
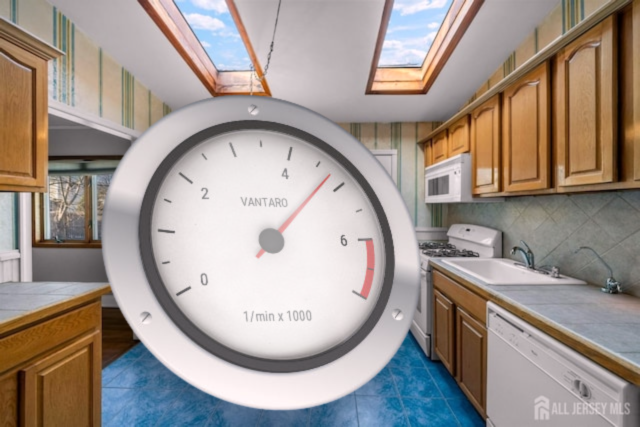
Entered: 4750 rpm
